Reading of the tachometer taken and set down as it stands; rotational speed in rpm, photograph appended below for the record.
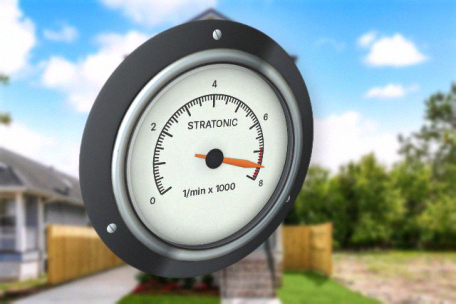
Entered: 7500 rpm
